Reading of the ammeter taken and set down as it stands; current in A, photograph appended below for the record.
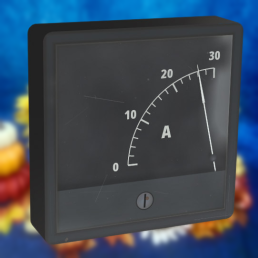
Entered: 26 A
